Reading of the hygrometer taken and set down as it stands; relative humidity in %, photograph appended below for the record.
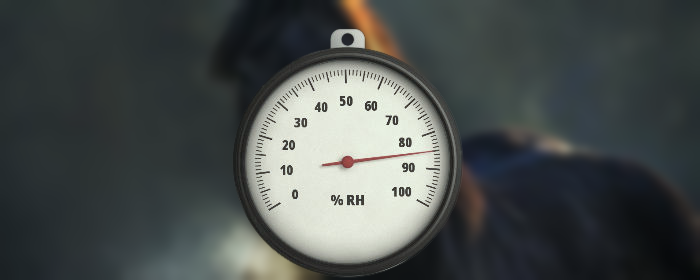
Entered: 85 %
